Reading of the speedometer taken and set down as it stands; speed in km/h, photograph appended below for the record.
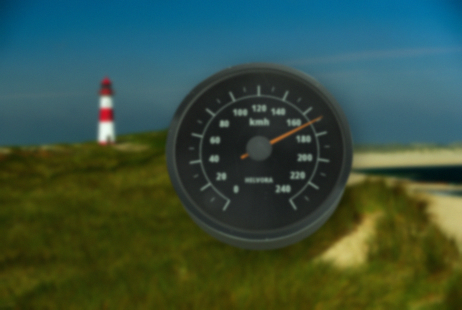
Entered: 170 km/h
